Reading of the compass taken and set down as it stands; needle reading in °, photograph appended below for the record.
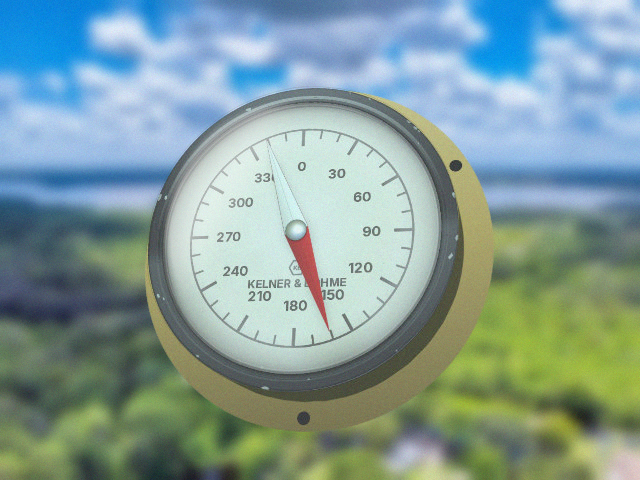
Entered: 160 °
